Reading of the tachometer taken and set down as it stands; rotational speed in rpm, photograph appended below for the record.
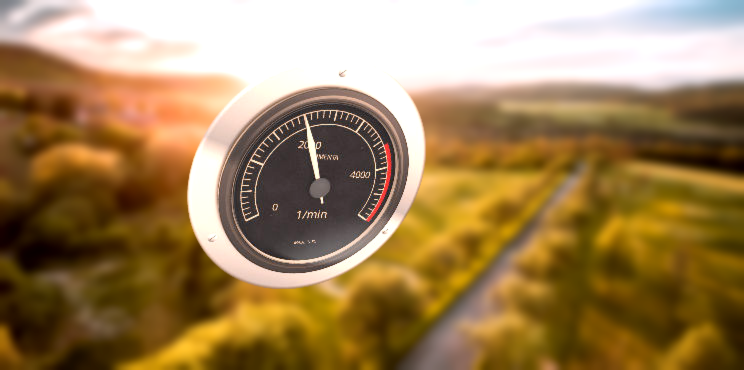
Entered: 2000 rpm
